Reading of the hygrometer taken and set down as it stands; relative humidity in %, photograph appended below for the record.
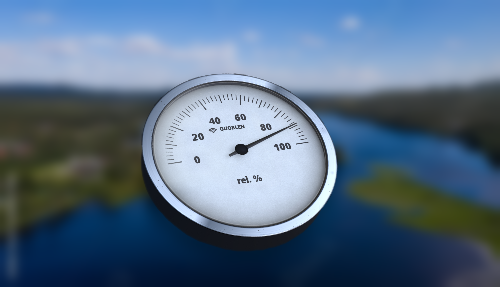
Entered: 90 %
